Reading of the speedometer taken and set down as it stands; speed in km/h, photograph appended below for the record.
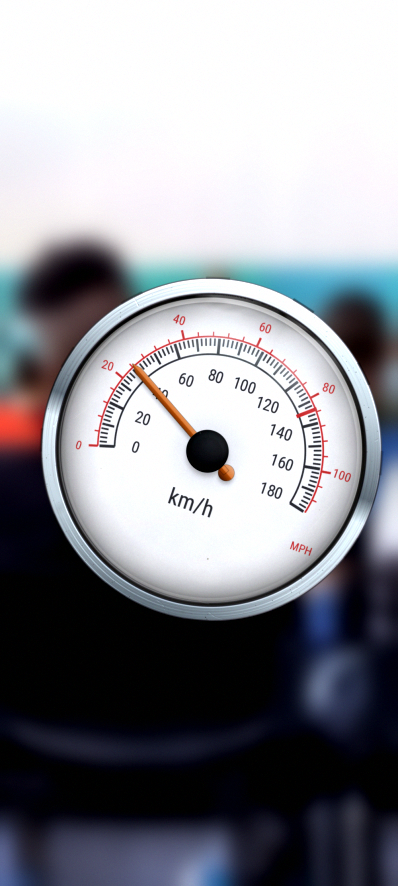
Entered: 40 km/h
